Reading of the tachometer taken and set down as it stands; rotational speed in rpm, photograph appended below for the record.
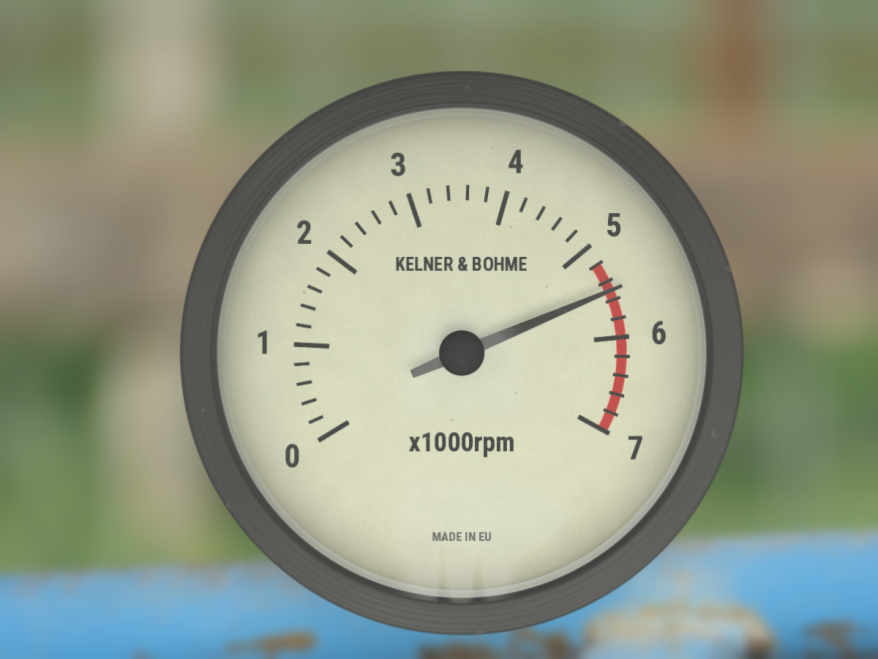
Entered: 5500 rpm
